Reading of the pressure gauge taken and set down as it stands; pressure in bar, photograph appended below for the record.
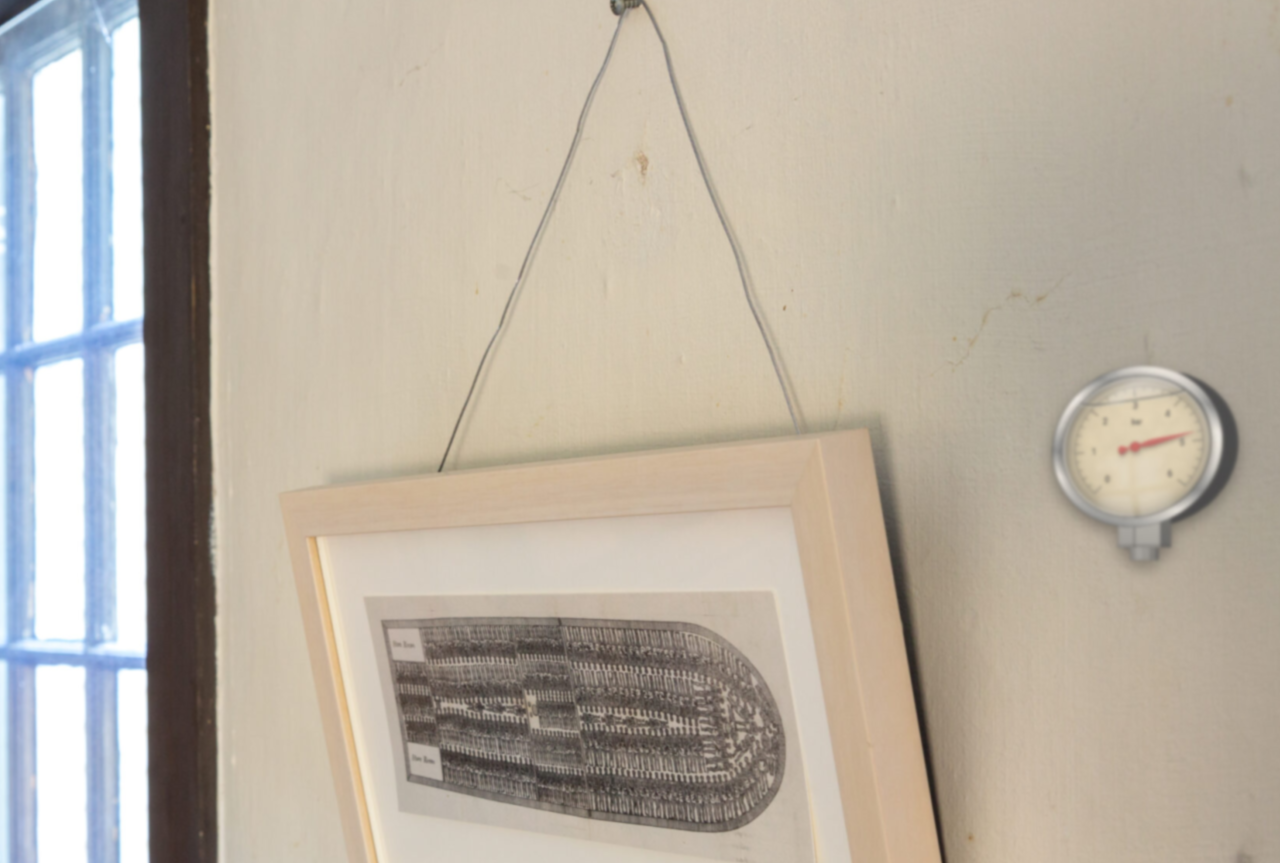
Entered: 4.8 bar
